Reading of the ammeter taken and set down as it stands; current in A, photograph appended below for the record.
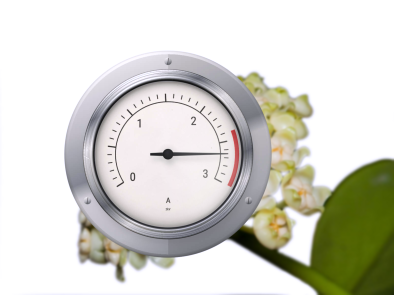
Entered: 2.65 A
